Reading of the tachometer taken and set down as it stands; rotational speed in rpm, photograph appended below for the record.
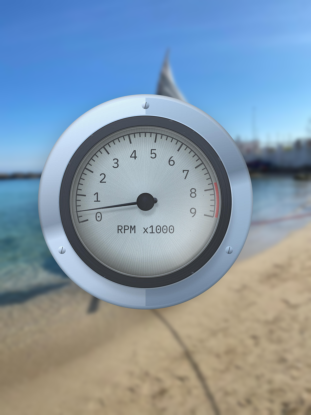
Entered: 400 rpm
